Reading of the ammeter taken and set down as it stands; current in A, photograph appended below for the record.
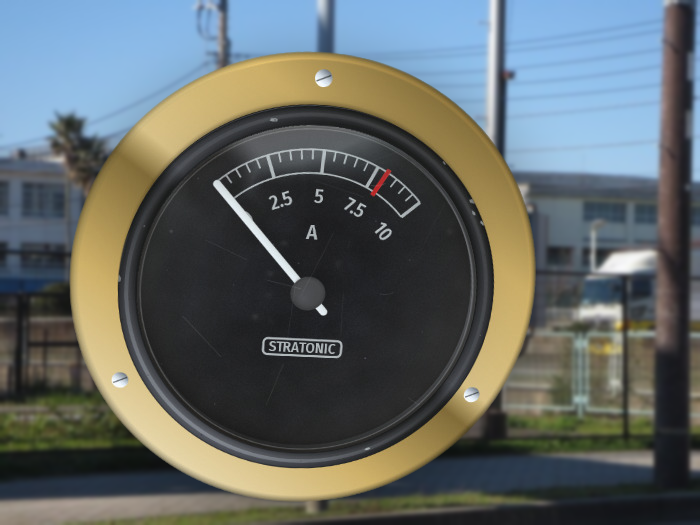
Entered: 0 A
